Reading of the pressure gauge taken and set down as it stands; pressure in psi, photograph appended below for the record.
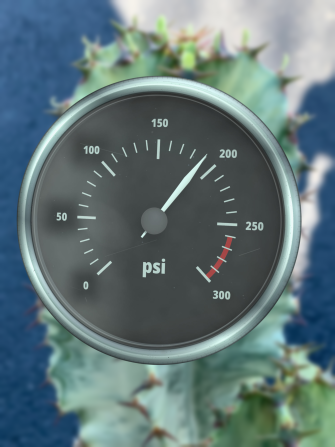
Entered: 190 psi
